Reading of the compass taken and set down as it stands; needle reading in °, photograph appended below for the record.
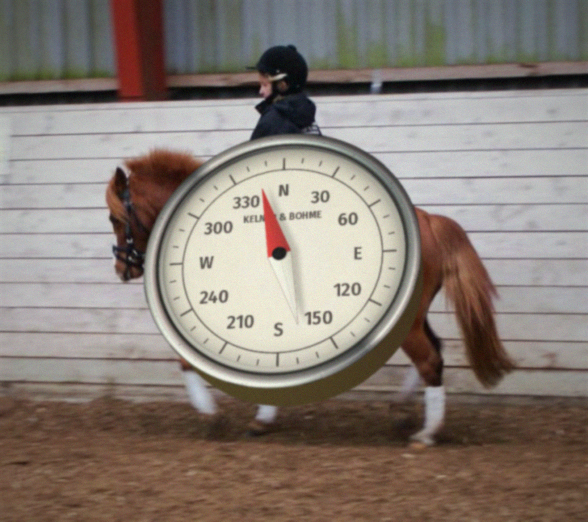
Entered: 345 °
